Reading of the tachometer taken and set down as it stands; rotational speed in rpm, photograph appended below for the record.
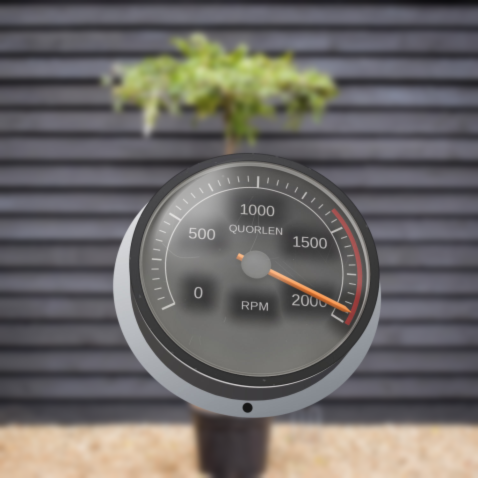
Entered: 1950 rpm
